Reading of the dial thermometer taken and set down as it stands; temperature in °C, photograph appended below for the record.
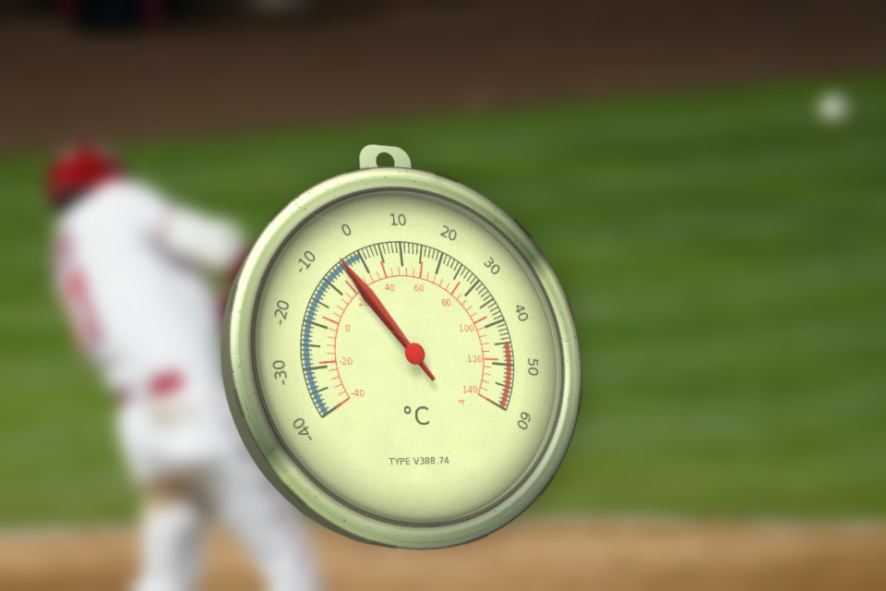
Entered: -5 °C
